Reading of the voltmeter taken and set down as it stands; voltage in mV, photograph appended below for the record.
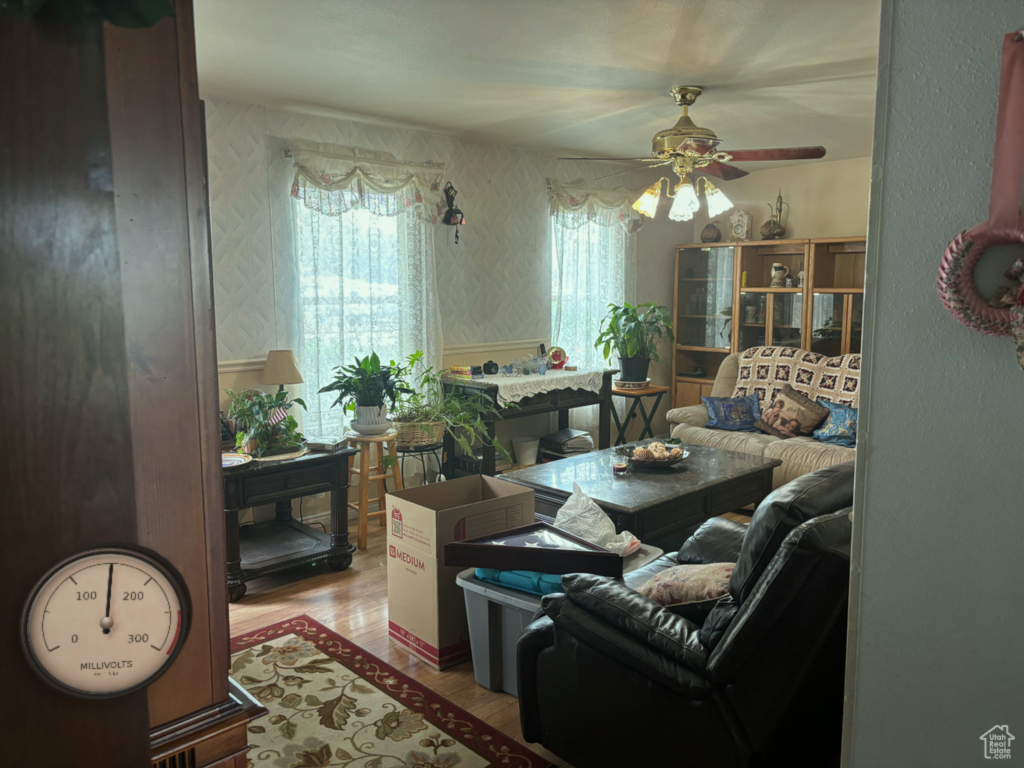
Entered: 150 mV
